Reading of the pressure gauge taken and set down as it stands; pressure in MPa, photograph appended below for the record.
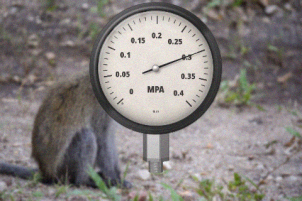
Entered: 0.3 MPa
